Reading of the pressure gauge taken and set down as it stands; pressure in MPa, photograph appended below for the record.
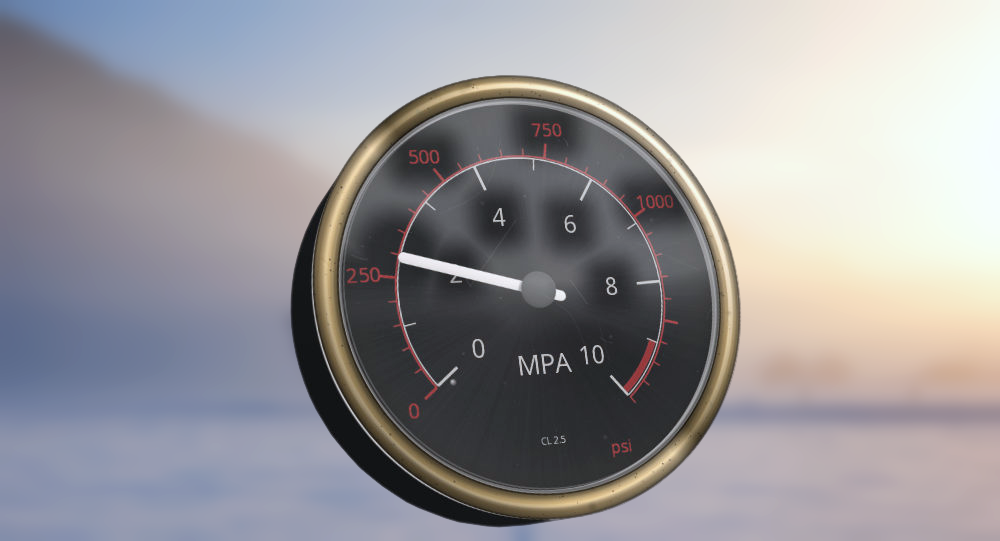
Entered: 2 MPa
